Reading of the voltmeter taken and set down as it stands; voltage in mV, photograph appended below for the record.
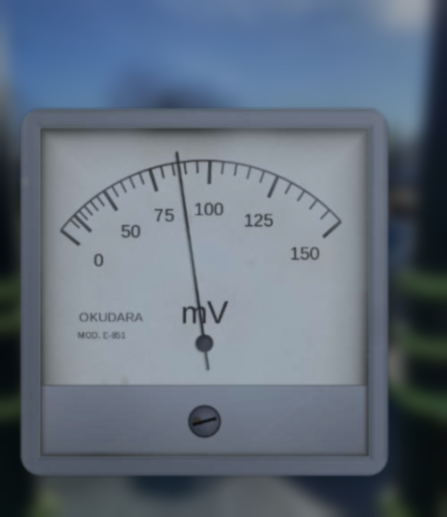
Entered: 87.5 mV
